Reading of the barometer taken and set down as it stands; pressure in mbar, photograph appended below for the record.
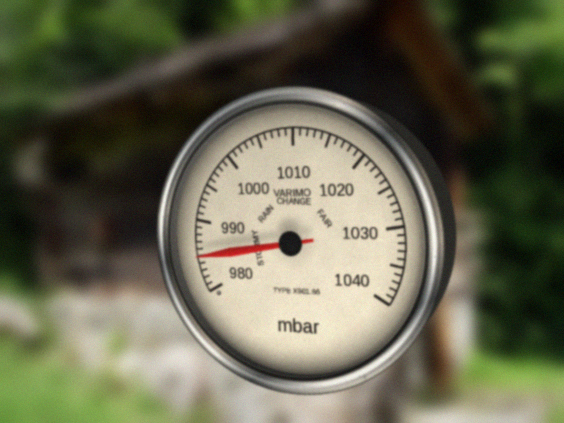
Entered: 985 mbar
